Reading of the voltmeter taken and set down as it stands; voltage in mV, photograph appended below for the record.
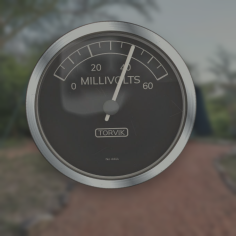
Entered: 40 mV
